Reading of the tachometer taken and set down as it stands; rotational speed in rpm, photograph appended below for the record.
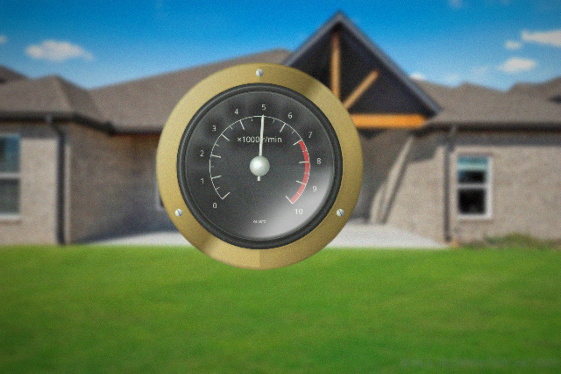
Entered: 5000 rpm
